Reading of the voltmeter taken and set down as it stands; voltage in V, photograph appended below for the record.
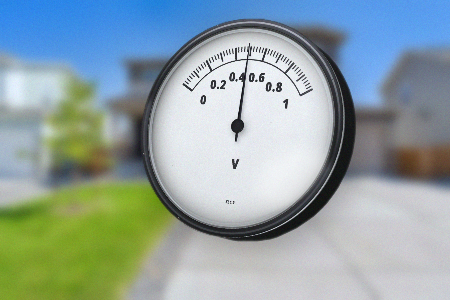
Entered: 0.5 V
